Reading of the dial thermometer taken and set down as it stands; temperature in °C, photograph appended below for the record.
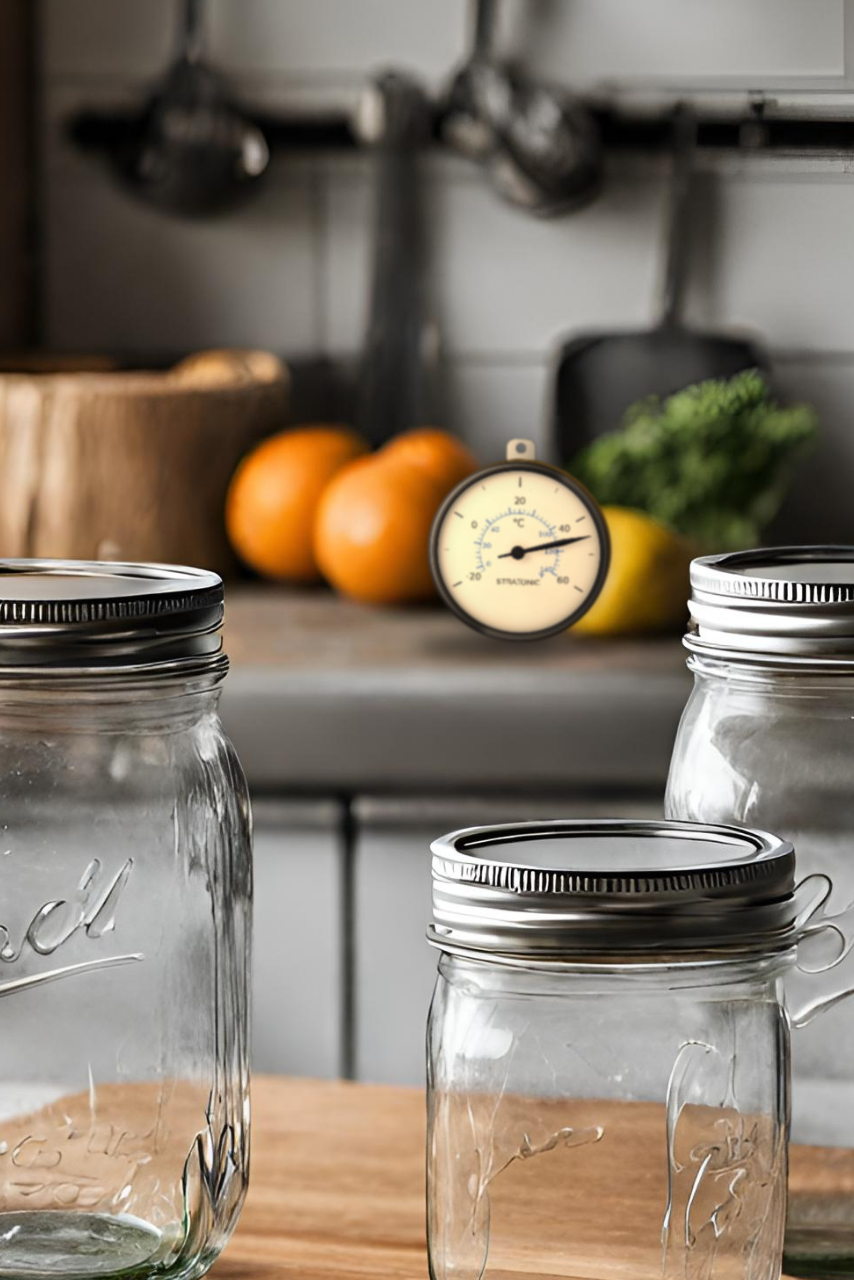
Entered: 45 °C
